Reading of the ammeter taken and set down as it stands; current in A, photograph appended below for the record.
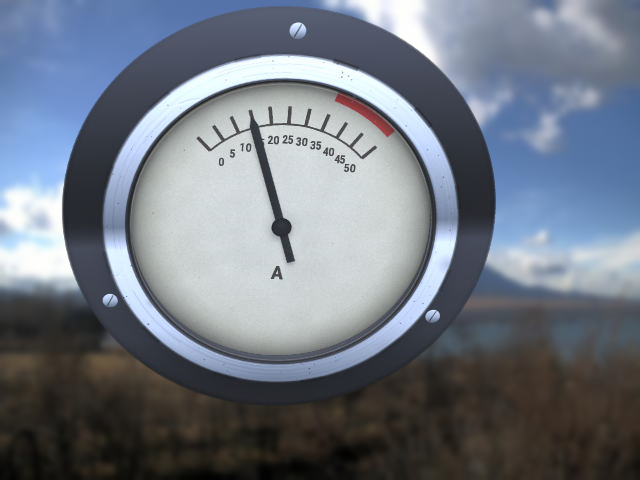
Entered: 15 A
